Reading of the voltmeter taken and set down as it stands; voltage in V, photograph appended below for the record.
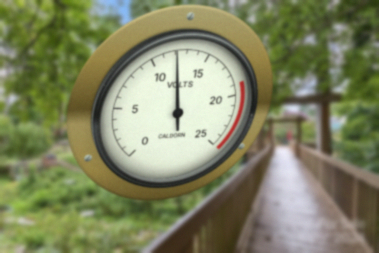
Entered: 12 V
